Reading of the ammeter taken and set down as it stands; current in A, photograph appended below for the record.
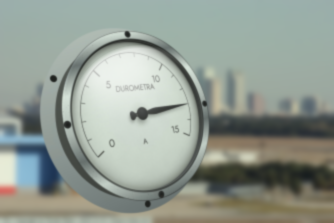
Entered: 13 A
